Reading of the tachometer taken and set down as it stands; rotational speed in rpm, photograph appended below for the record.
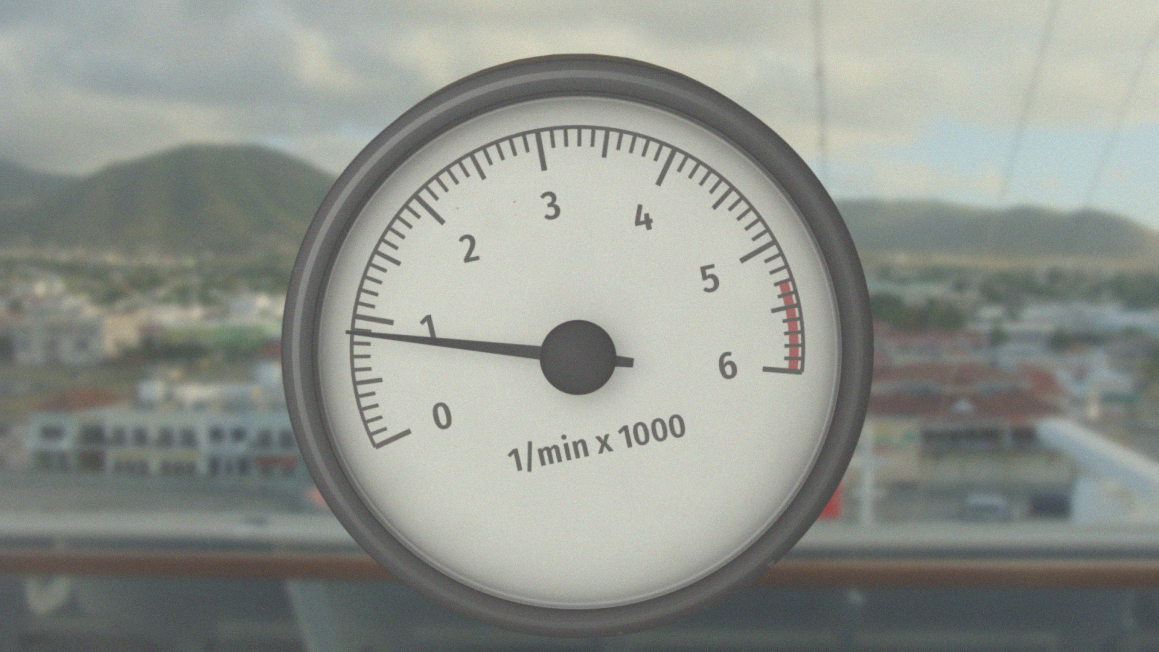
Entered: 900 rpm
